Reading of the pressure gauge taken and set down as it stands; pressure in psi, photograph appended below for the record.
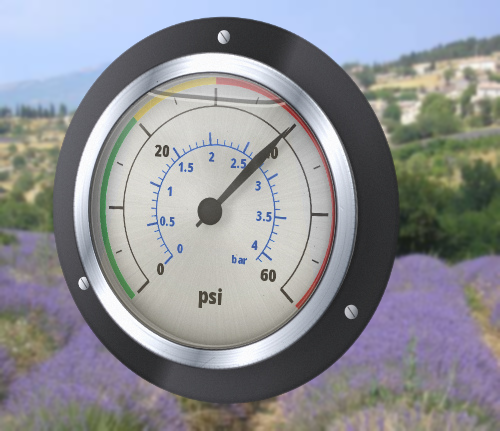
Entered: 40 psi
